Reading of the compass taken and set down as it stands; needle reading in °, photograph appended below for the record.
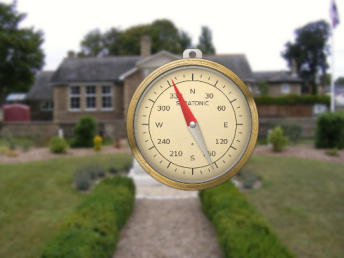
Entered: 335 °
